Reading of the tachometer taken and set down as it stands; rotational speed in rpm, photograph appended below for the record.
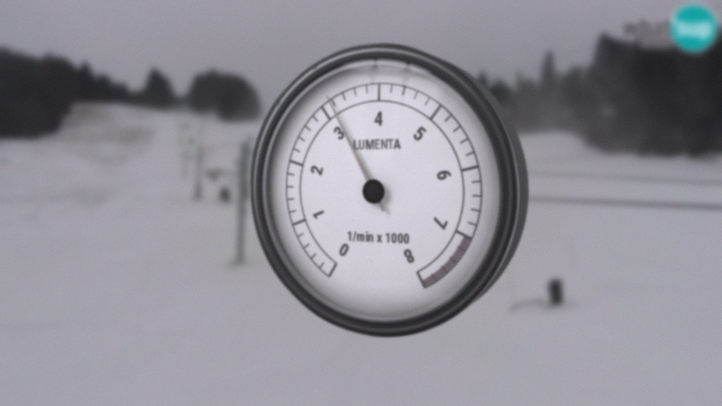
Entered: 3200 rpm
